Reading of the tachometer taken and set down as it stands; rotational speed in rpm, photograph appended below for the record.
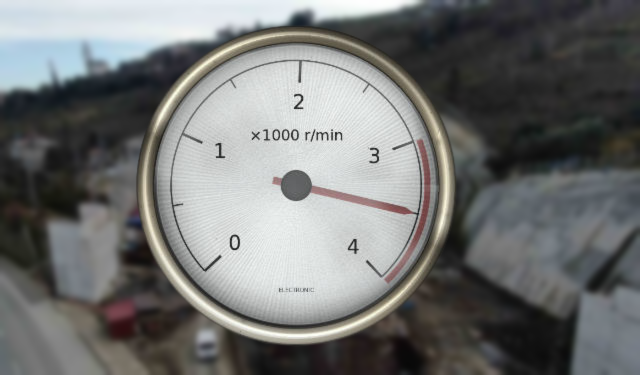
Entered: 3500 rpm
